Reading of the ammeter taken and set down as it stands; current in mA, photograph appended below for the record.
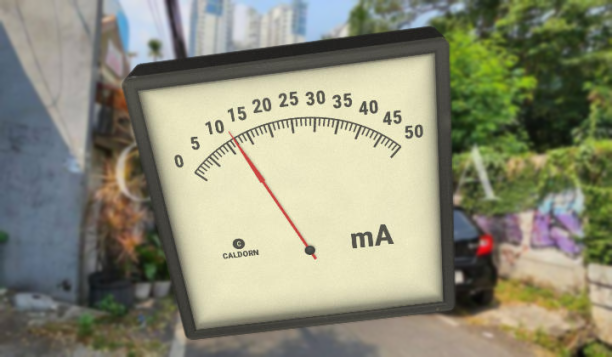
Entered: 12 mA
